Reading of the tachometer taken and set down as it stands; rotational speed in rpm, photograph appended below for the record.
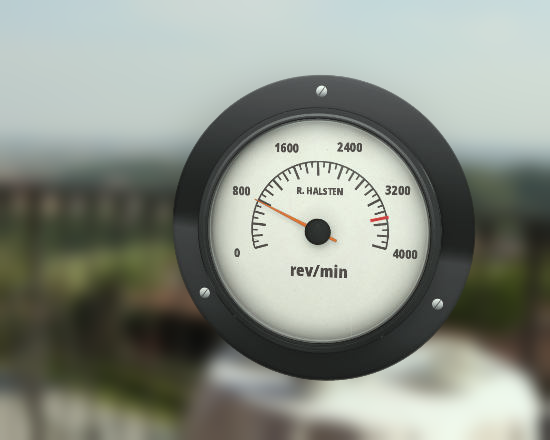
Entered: 800 rpm
